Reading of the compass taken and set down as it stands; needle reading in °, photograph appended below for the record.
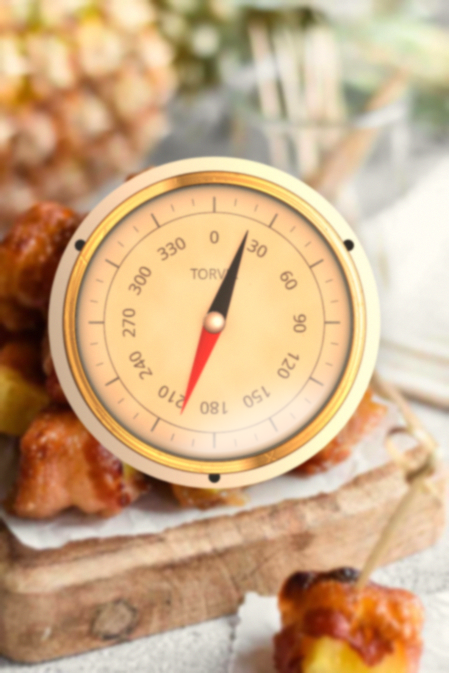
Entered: 200 °
